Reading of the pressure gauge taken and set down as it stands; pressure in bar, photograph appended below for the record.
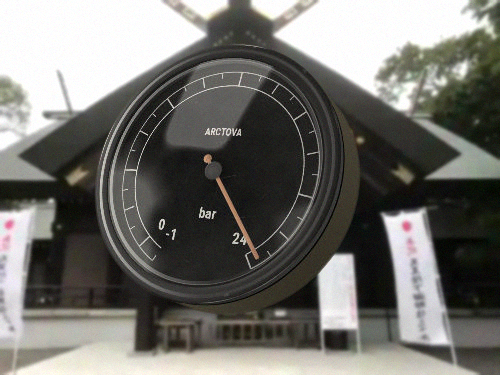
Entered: 23.5 bar
